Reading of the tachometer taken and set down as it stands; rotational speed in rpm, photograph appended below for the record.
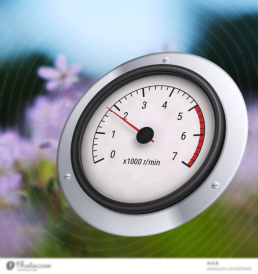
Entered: 1800 rpm
